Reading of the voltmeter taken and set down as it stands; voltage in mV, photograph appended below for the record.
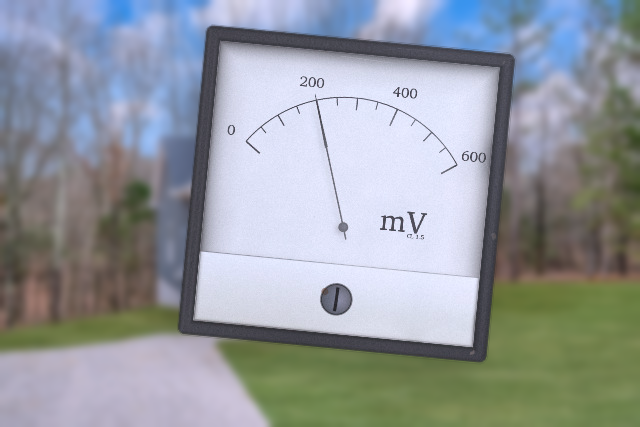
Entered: 200 mV
